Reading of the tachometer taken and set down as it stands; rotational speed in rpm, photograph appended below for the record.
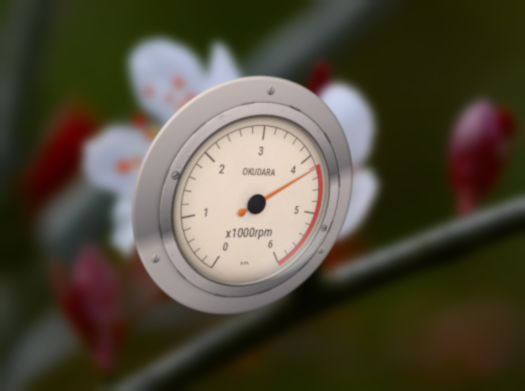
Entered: 4200 rpm
